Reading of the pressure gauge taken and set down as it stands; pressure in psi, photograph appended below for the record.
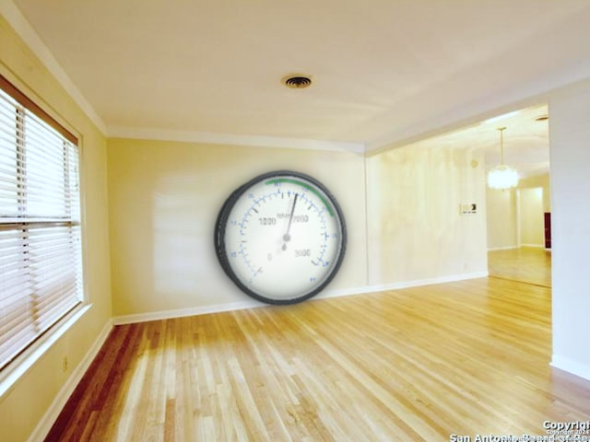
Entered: 1700 psi
